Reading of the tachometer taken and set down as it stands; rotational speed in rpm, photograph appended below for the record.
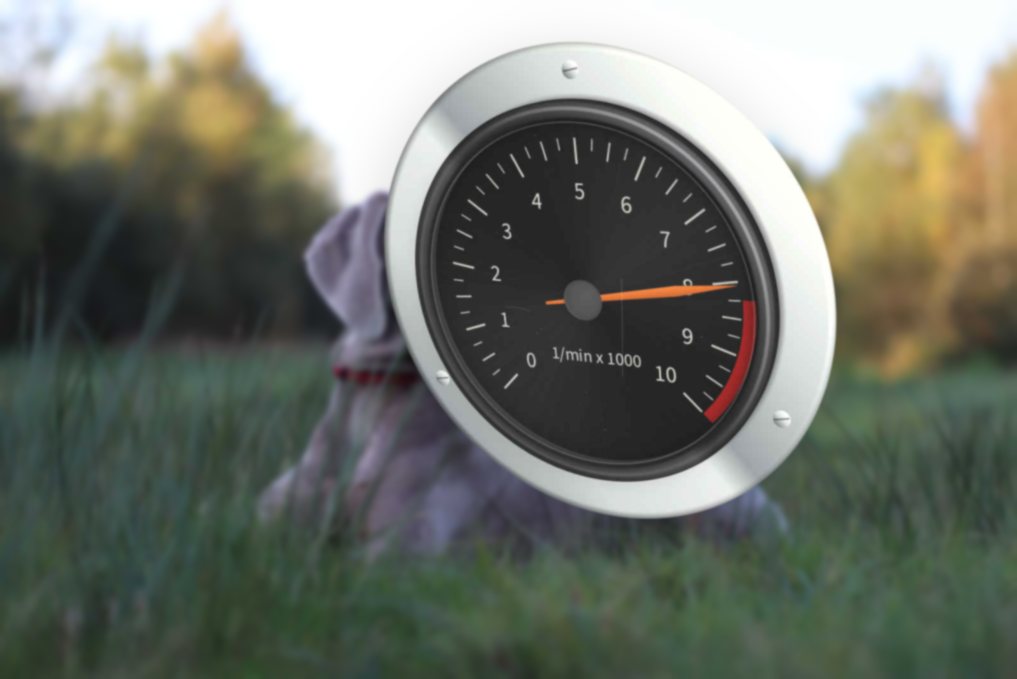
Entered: 8000 rpm
